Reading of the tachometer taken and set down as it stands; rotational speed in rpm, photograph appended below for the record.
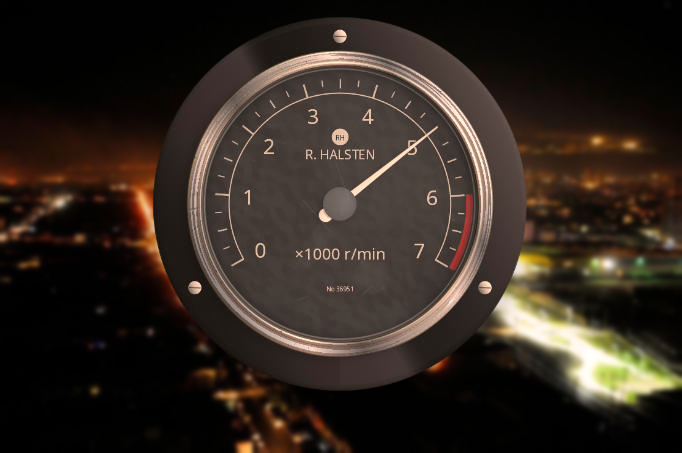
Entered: 5000 rpm
